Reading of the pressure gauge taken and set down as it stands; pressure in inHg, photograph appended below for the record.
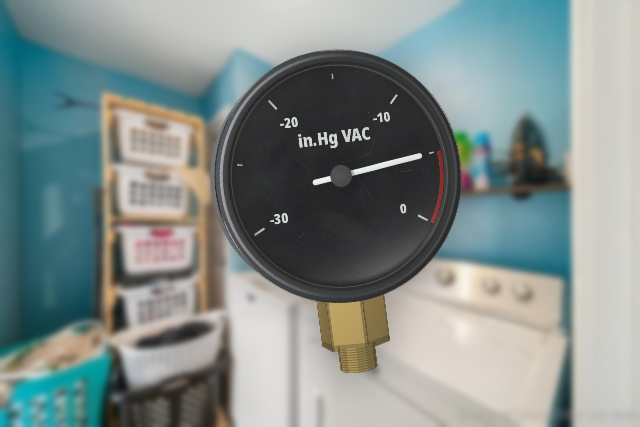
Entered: -5 inHg
